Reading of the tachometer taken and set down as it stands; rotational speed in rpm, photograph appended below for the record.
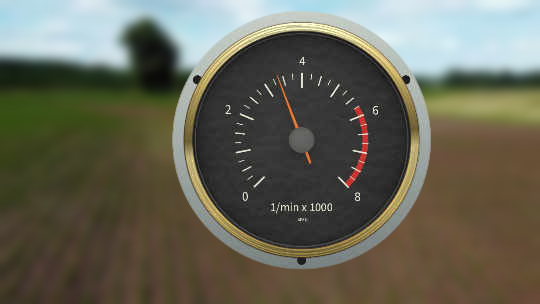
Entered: 3375 rpm
